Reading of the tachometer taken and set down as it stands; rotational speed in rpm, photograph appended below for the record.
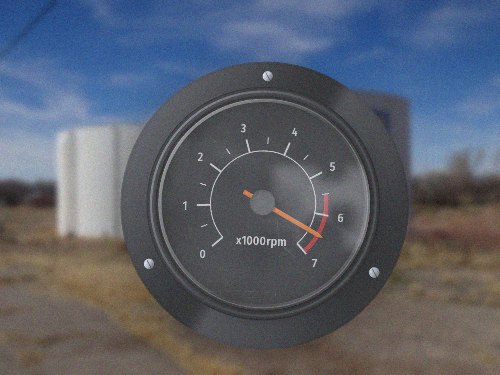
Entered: 6500 rpm
